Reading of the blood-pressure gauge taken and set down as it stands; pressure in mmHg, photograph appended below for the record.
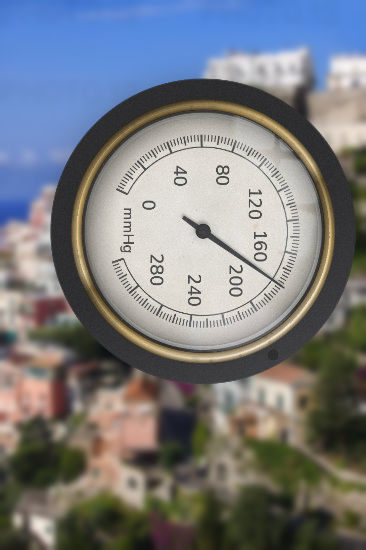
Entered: 180 mmHg
